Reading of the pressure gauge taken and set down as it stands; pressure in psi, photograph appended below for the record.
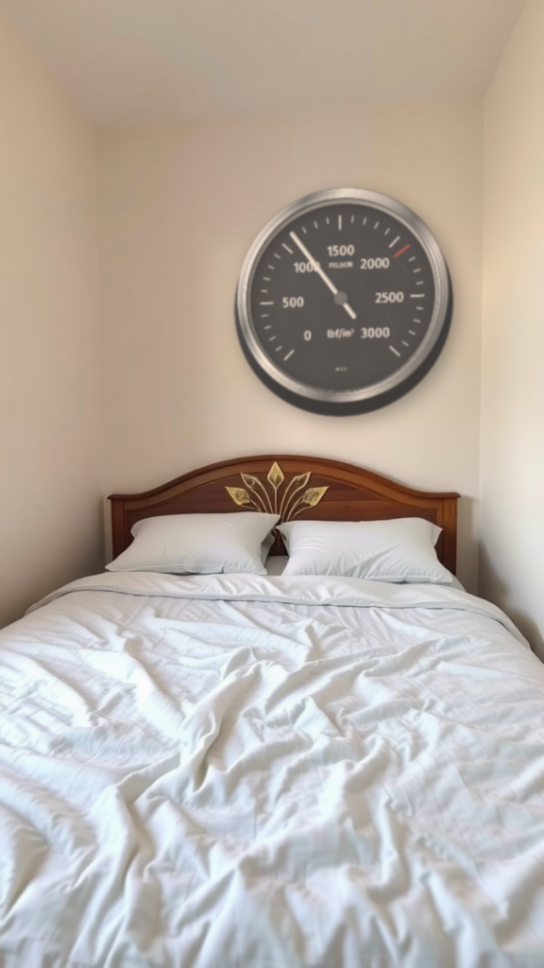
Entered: 1100 psi
